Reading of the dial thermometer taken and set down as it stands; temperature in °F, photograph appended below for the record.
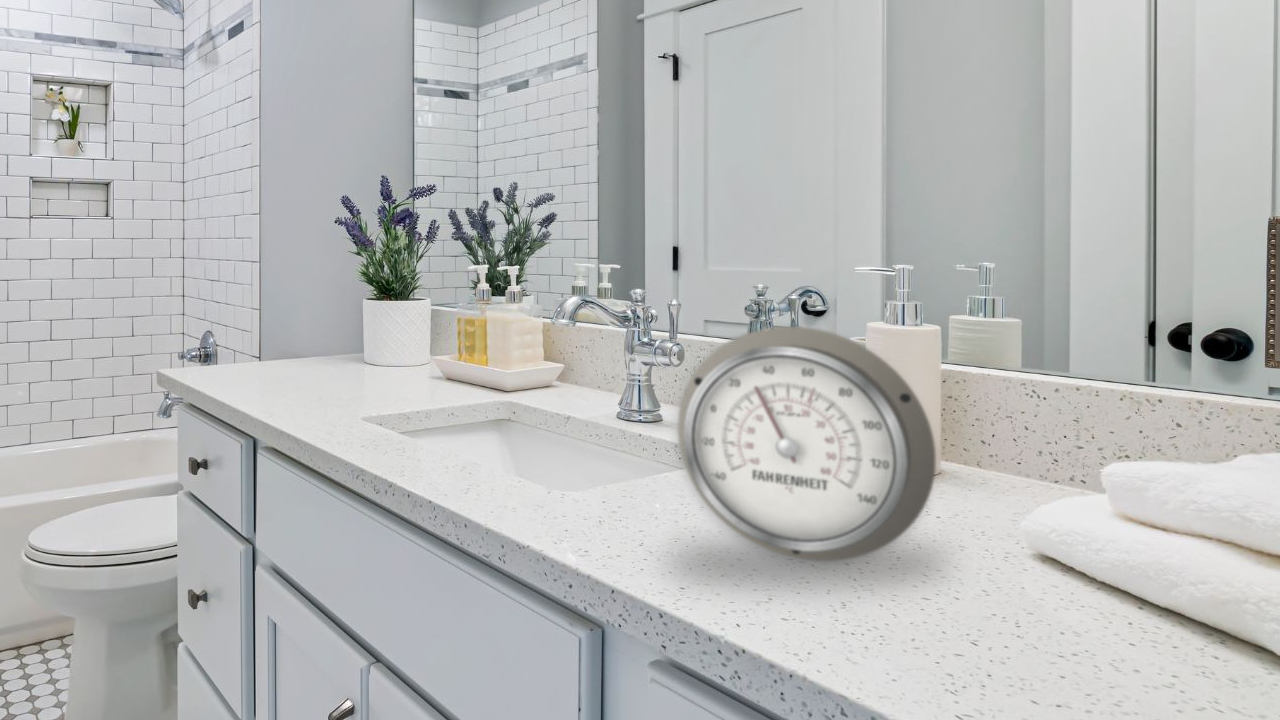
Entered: 30 °F
